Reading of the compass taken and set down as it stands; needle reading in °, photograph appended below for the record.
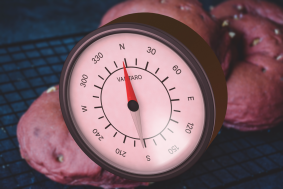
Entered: 0 °
